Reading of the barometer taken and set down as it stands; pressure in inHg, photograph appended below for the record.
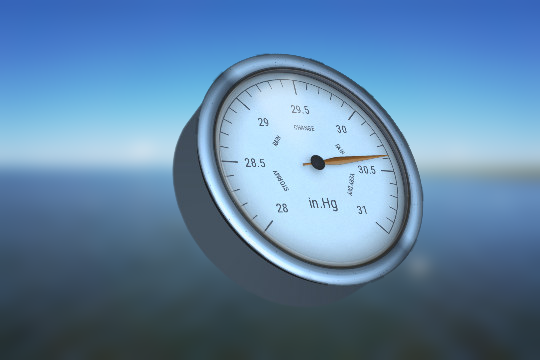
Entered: 30.4 inHg
